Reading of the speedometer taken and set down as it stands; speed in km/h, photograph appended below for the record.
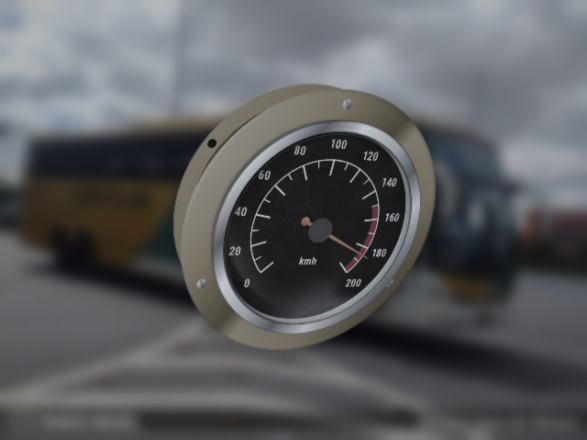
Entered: 185 km/h
